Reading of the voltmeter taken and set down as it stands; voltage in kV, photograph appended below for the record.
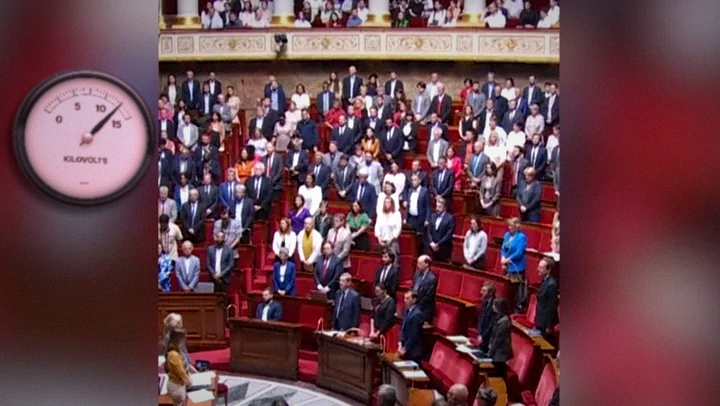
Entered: 12.5 kV
